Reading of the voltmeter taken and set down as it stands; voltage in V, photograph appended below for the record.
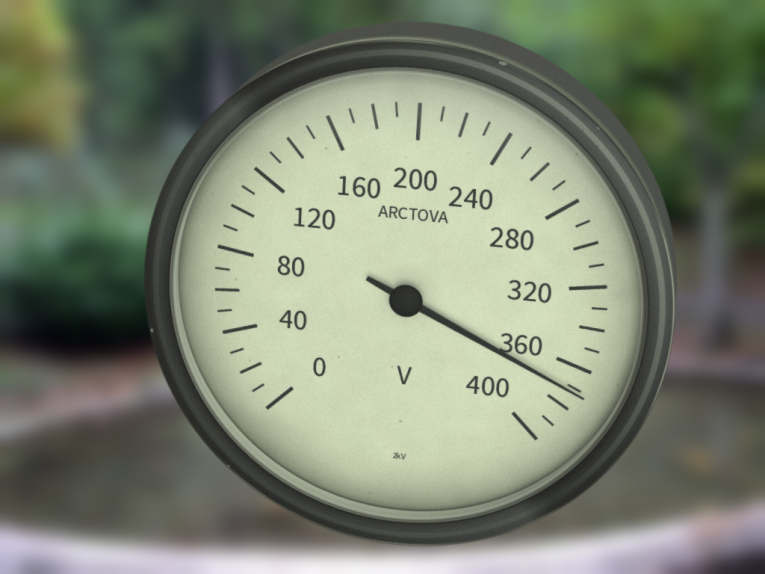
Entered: 370 V
